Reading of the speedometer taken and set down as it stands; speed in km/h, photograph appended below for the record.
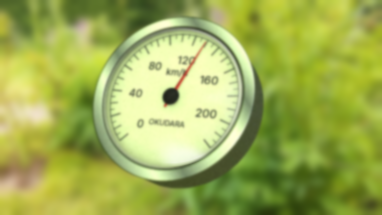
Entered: 130 km/h
